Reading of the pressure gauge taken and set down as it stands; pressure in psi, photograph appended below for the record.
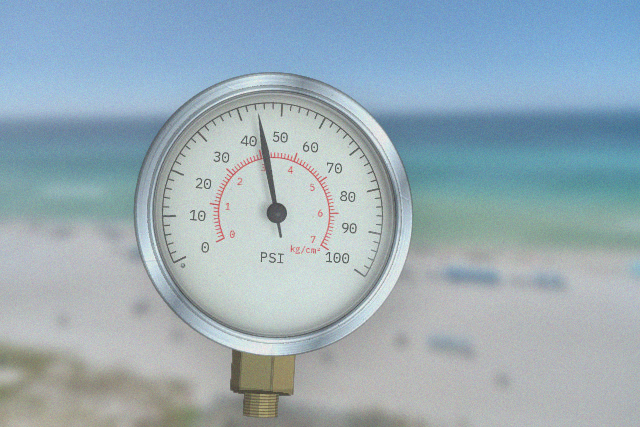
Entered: 44 psi
